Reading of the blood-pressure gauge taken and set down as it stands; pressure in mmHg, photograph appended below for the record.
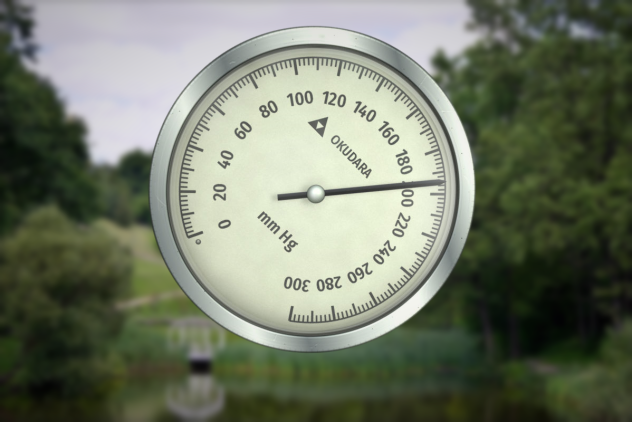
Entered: 194 mmHg
